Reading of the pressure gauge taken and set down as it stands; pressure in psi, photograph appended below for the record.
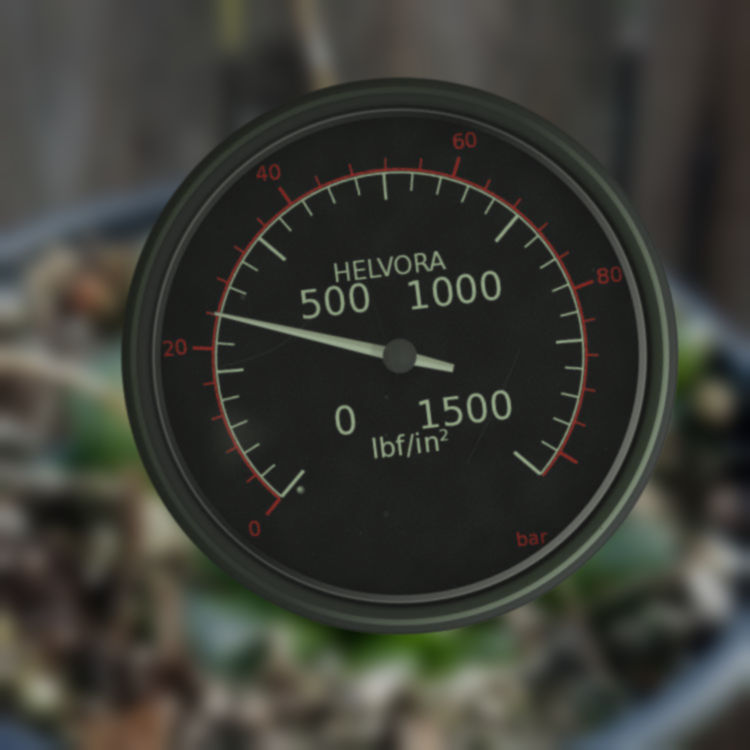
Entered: 350 psi
